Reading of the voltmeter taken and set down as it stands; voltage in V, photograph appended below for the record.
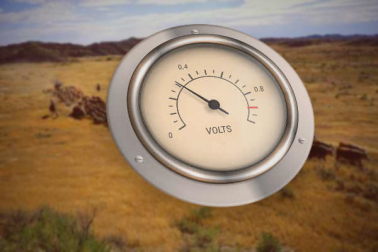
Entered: 0.3 V
